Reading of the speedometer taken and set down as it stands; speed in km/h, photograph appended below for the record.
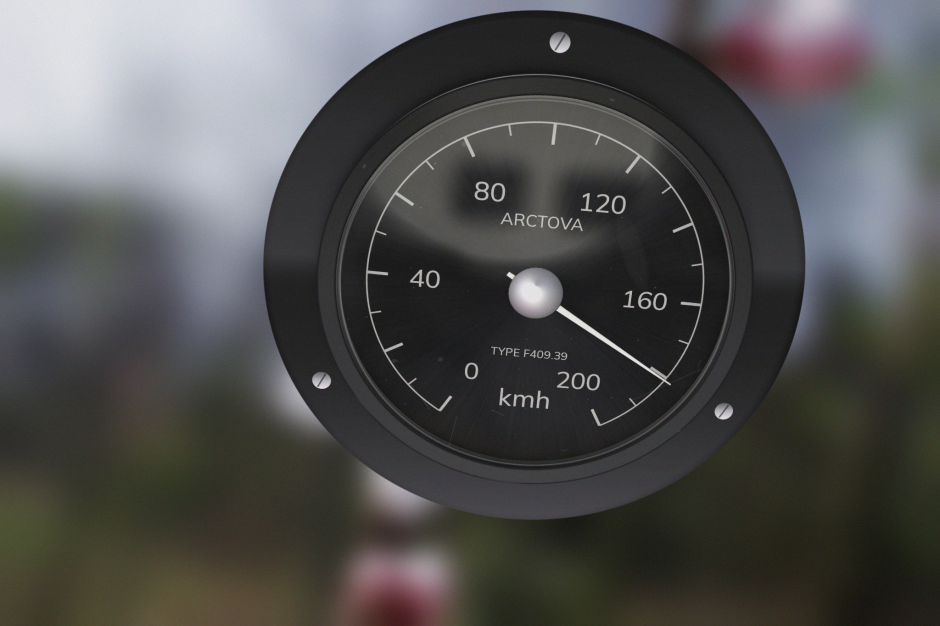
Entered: 180 km/h
